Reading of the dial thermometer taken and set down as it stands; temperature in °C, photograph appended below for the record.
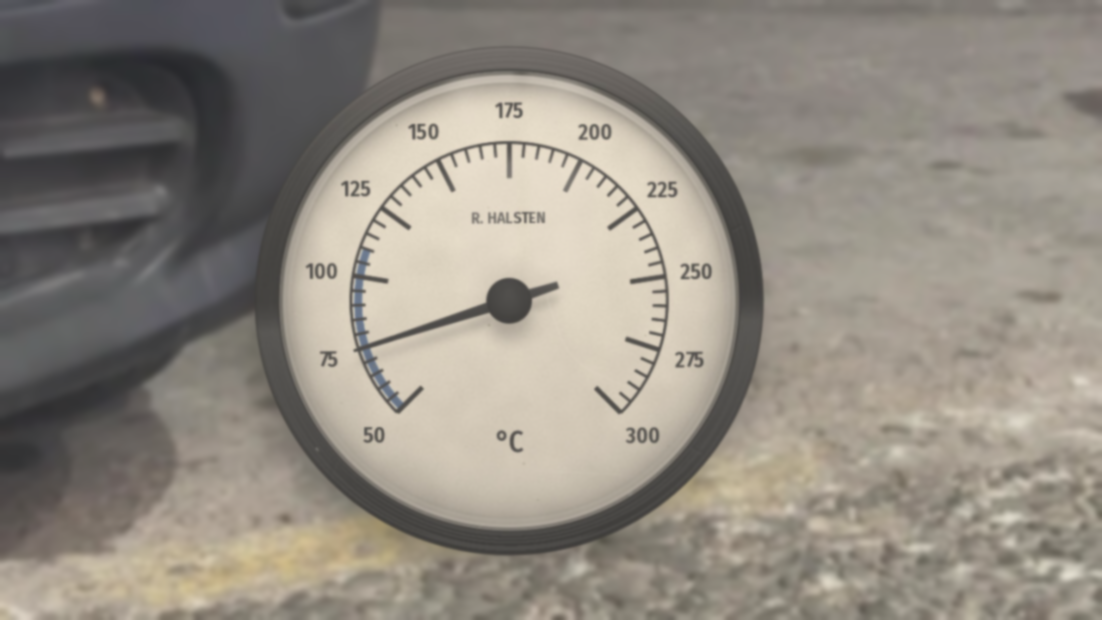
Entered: 75 °C
